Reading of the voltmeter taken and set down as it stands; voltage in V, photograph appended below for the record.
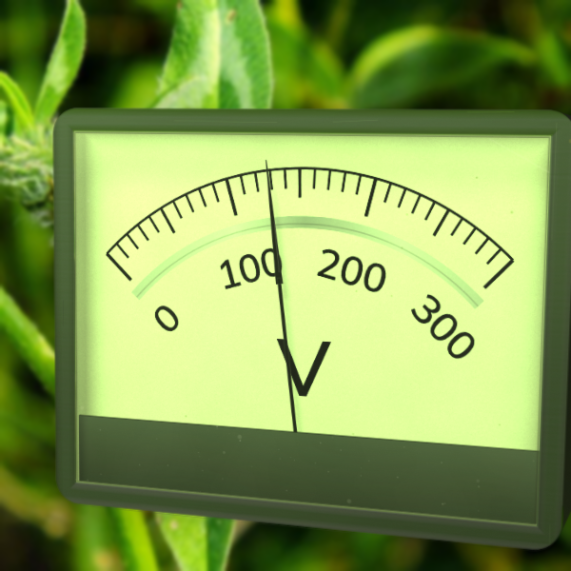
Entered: 130 V
